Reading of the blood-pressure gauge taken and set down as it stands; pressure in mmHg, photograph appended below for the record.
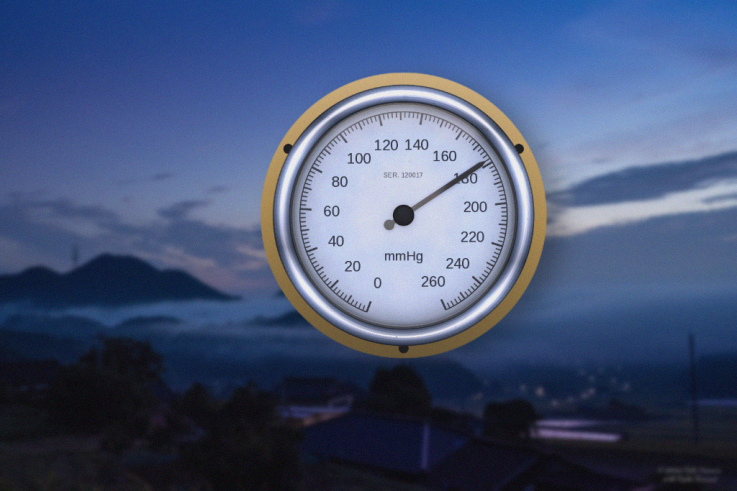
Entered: 178 mmHg
